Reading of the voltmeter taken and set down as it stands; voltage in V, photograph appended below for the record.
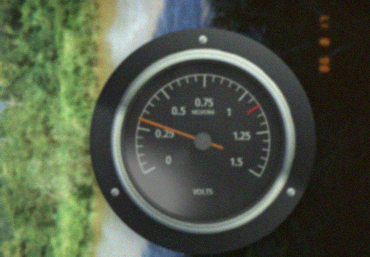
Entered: 0.3 V
